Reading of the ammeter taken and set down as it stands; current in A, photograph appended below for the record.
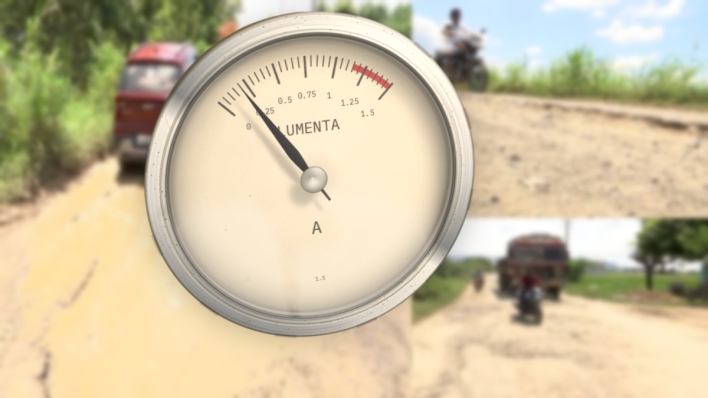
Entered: 0.2 A
